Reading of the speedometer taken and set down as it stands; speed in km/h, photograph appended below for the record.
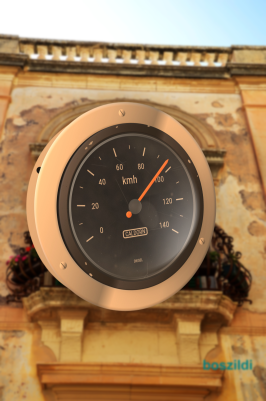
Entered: 95 km/h
